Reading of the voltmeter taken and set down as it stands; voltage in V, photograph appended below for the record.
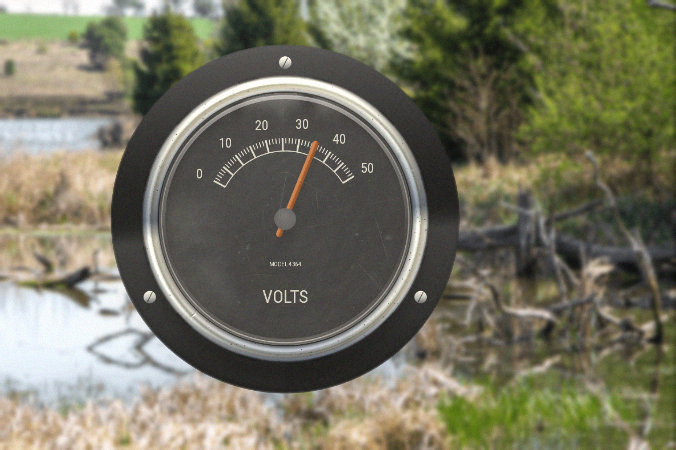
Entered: 35 V
